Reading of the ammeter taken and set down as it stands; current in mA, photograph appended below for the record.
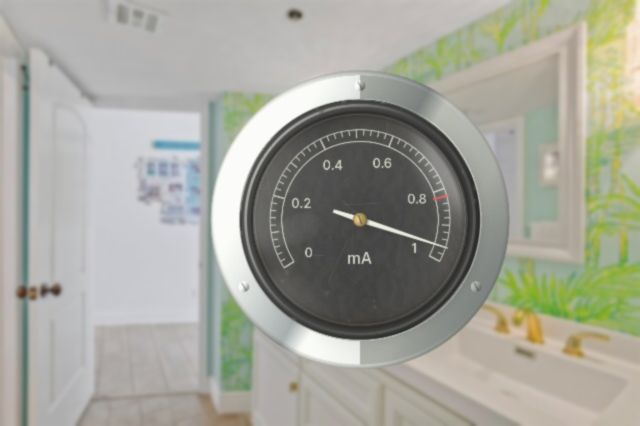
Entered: 0.96 mA
